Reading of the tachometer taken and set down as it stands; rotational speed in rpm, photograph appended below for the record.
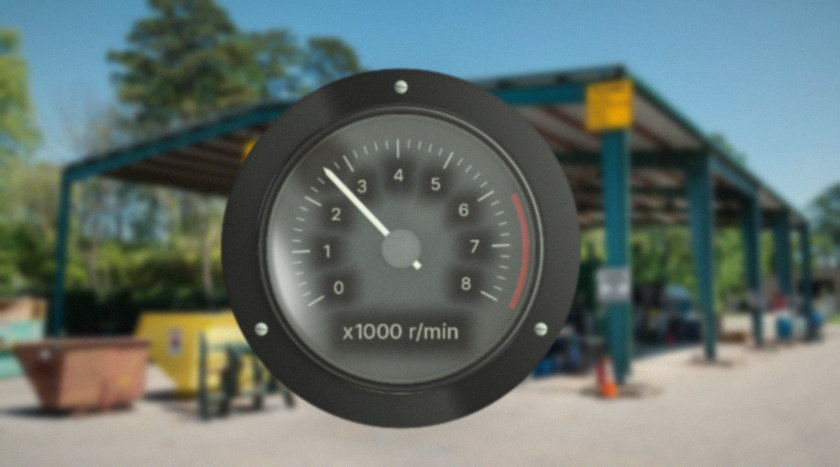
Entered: 2600 rpm
